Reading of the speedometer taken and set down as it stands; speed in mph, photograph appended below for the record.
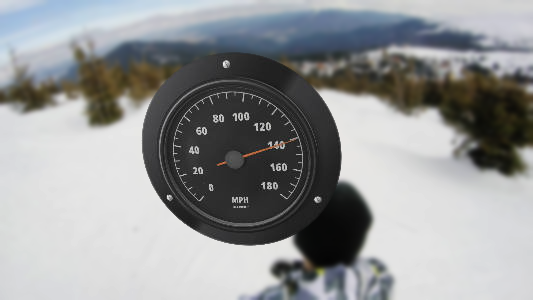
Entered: 140 mph
